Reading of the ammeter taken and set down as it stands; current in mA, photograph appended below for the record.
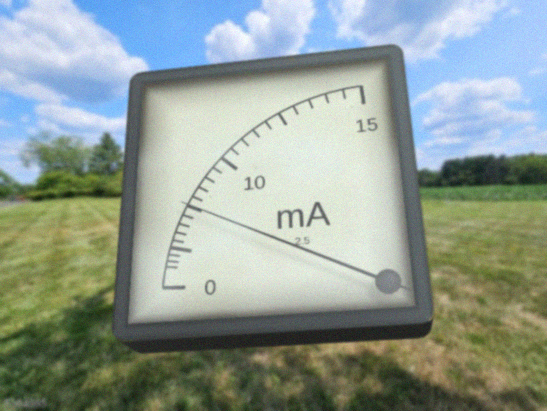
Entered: 7.5 mA
